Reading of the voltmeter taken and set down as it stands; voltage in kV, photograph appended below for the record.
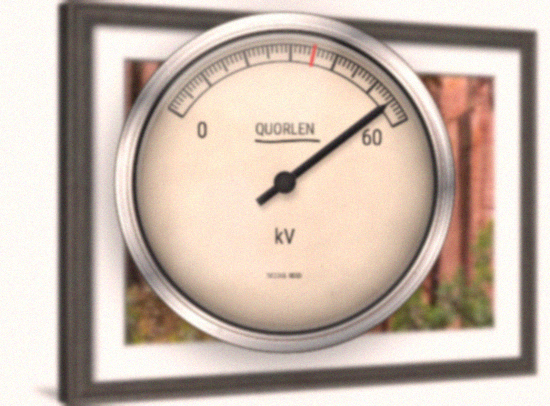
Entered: 55 kV
